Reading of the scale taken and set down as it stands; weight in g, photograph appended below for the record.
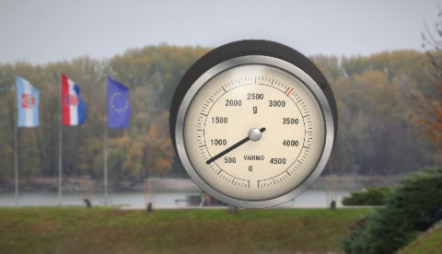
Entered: 750 g
